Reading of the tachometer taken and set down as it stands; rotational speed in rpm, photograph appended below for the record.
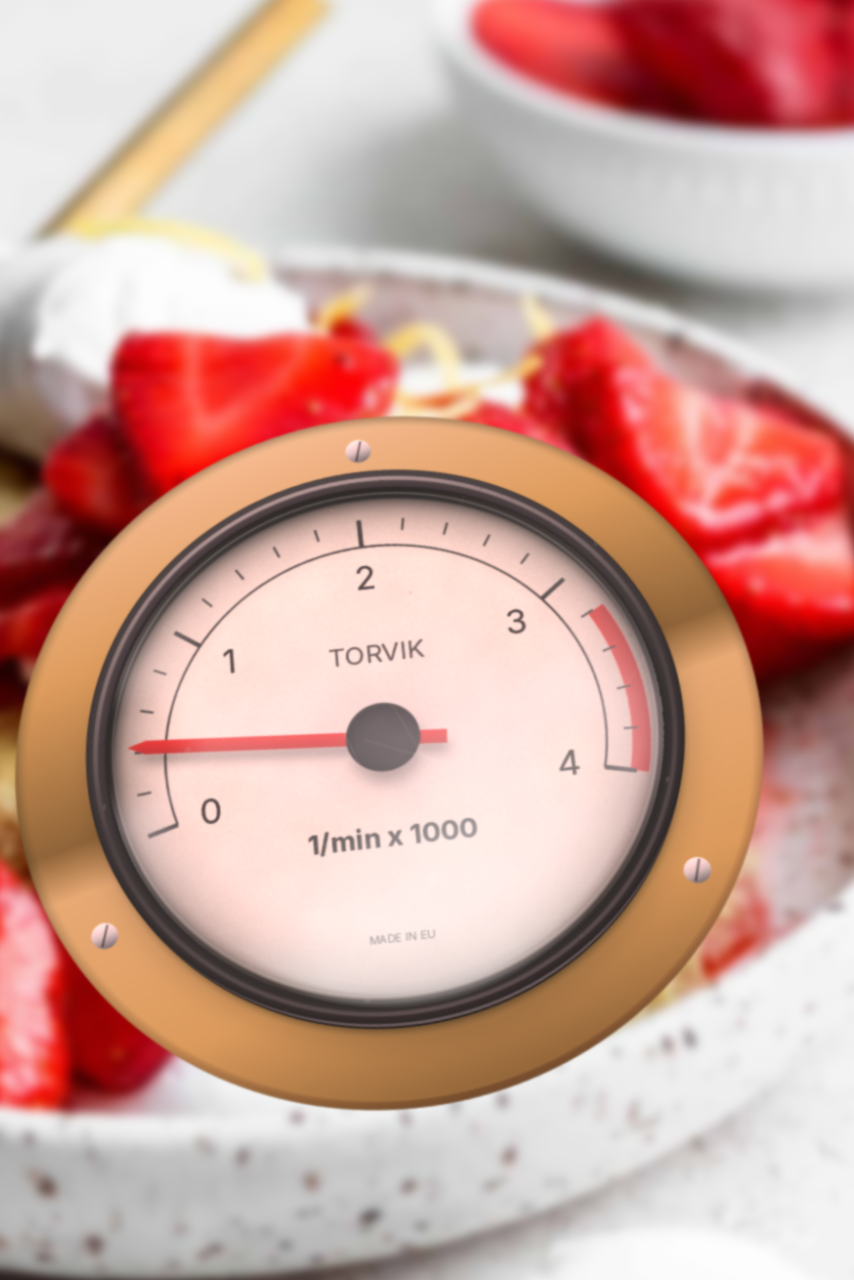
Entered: 400 rpm
